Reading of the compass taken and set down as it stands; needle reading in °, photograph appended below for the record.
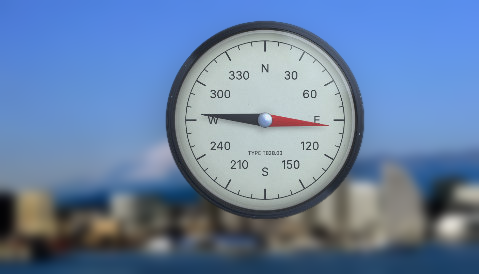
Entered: 95 °
